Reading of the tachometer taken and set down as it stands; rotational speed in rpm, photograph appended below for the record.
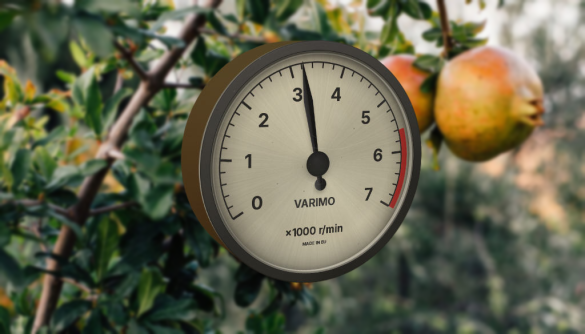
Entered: 3200 rpm
